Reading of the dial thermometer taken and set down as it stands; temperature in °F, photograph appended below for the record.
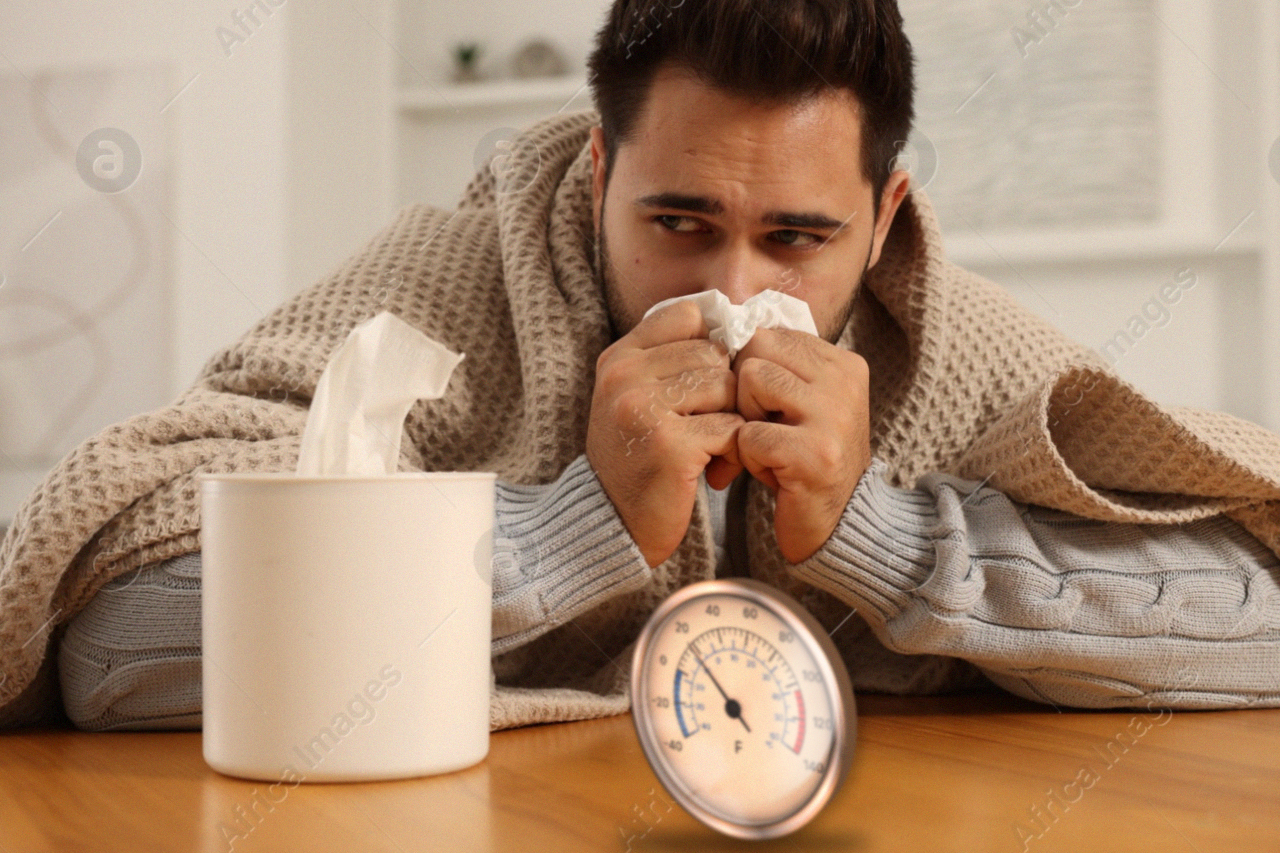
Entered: 20 °F
